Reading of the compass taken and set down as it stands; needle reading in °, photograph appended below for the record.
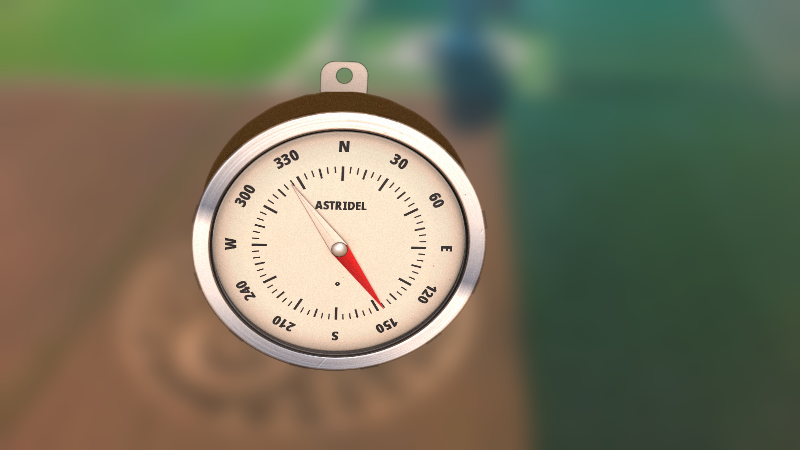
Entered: 145 °
